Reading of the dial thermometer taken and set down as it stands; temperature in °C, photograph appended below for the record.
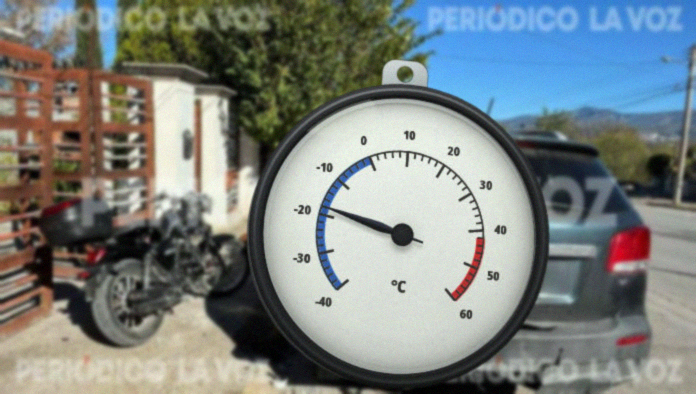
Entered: -18 °C
